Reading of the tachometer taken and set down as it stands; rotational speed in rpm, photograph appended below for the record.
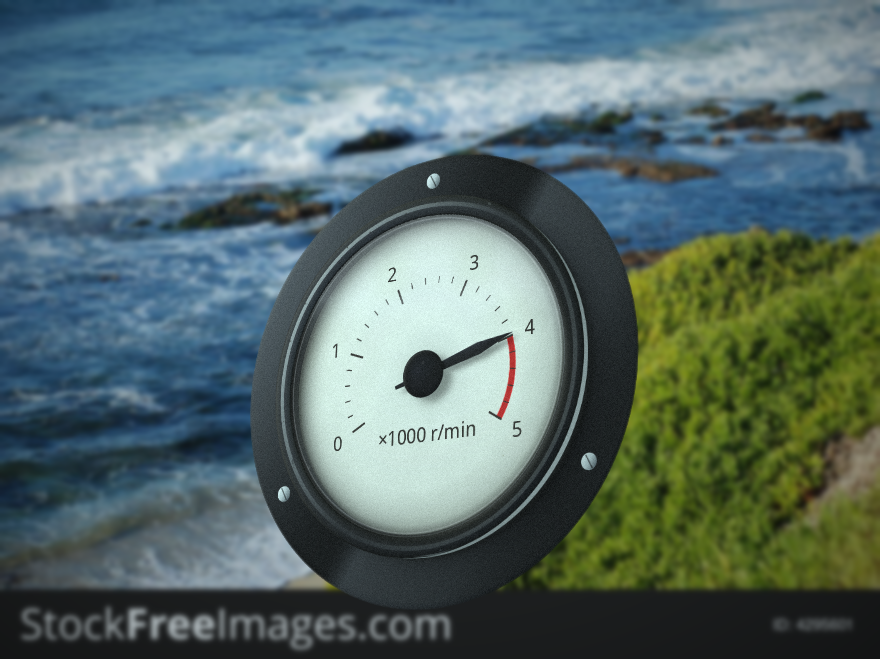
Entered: 4000 rpm
